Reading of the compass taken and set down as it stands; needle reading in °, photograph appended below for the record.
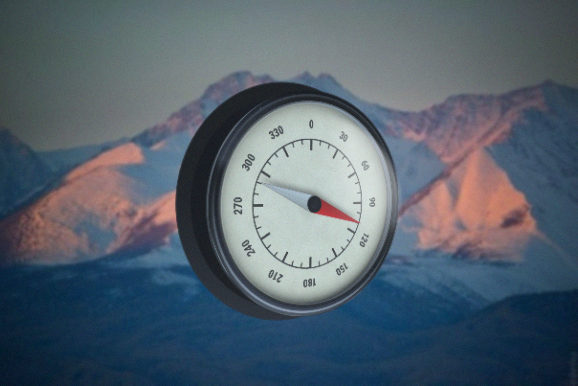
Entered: 110 °
